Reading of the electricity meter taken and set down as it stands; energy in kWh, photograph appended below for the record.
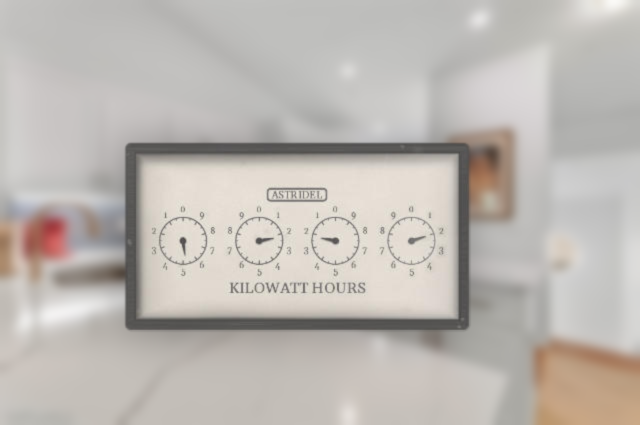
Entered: 5222 kWh
